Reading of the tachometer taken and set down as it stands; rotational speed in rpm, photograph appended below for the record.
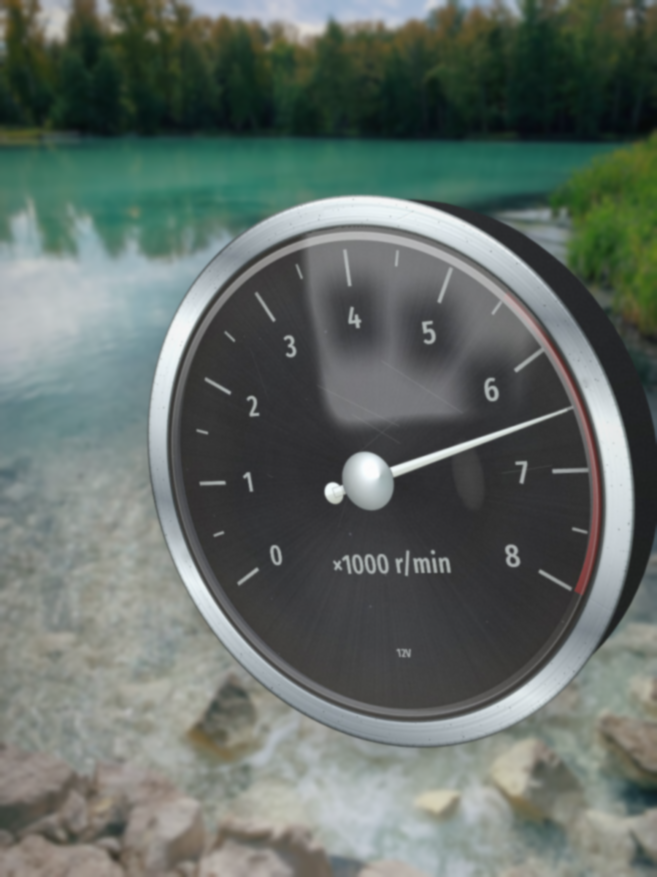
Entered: 6500 rpm
